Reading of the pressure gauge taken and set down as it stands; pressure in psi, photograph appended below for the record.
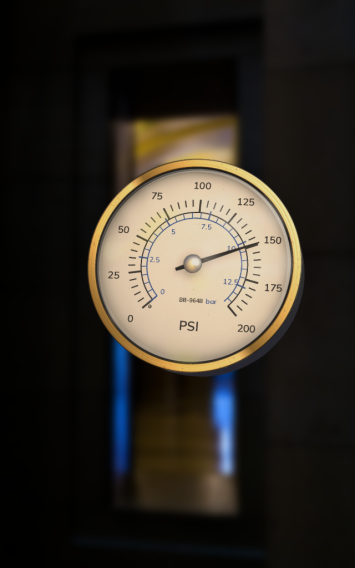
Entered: 150 psi
